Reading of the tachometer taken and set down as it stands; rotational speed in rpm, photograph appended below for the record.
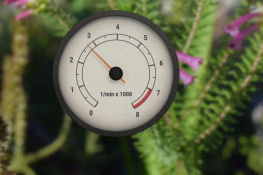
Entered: 2750 rpm
